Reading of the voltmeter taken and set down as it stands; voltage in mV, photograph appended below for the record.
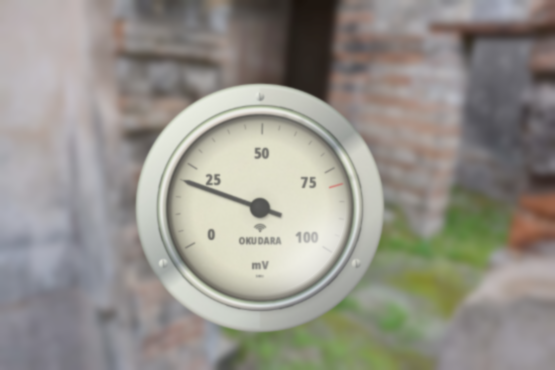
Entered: 20 mV
